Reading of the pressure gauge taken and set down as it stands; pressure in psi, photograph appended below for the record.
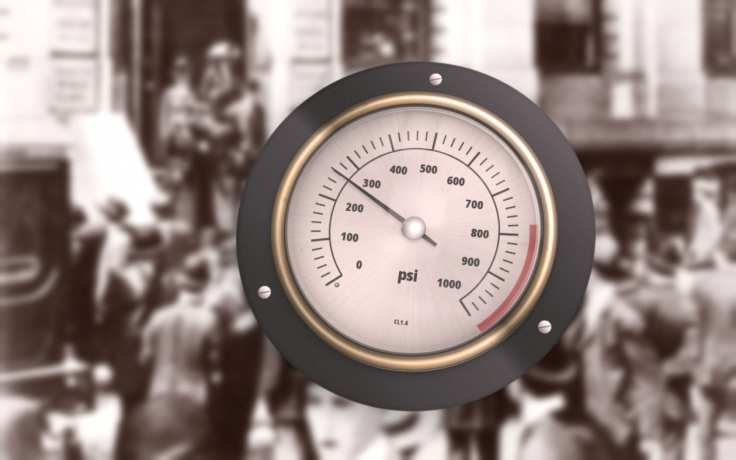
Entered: 260 psi
